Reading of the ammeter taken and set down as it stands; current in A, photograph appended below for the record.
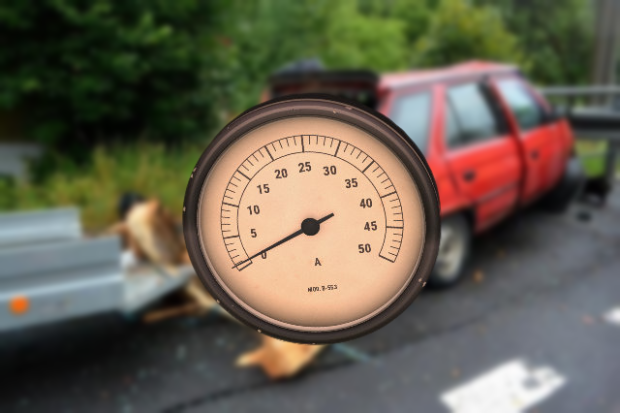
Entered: 1 A
